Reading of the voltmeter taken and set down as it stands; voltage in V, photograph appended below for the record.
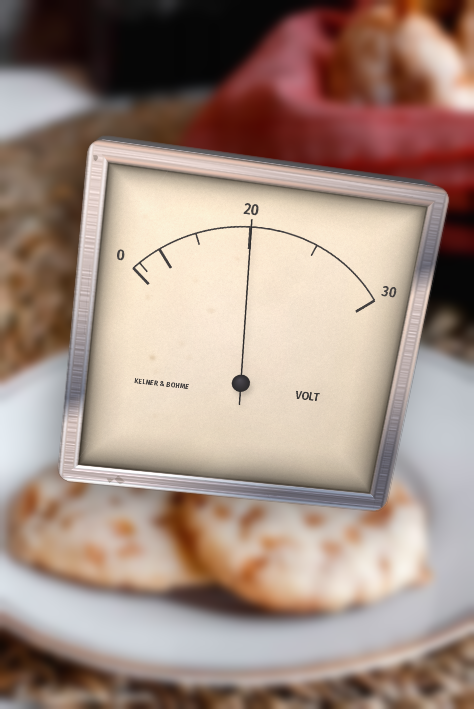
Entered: 20 V
